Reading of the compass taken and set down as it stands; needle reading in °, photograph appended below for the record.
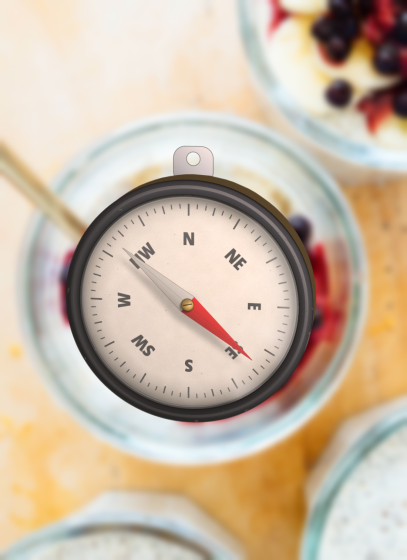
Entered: 130 °
